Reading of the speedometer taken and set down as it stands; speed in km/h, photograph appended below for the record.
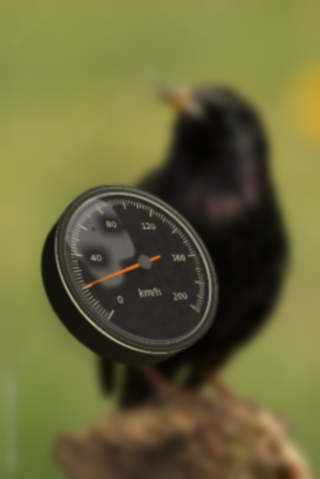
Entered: 20 km/h
